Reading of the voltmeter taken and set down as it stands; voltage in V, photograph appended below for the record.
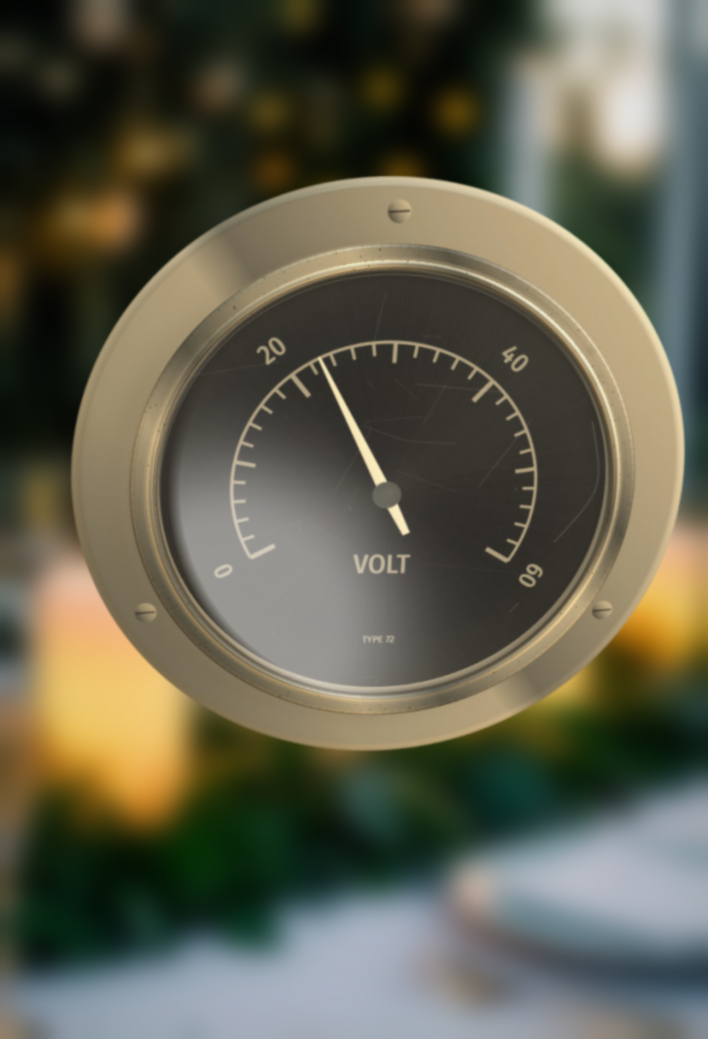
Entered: 23 V
